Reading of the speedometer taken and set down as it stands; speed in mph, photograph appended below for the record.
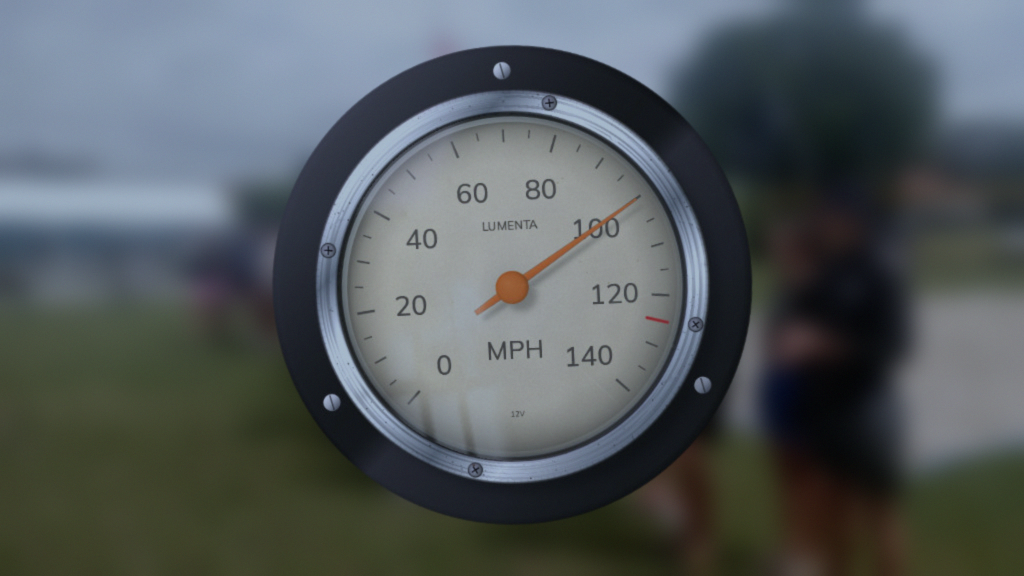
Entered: 100 mph
